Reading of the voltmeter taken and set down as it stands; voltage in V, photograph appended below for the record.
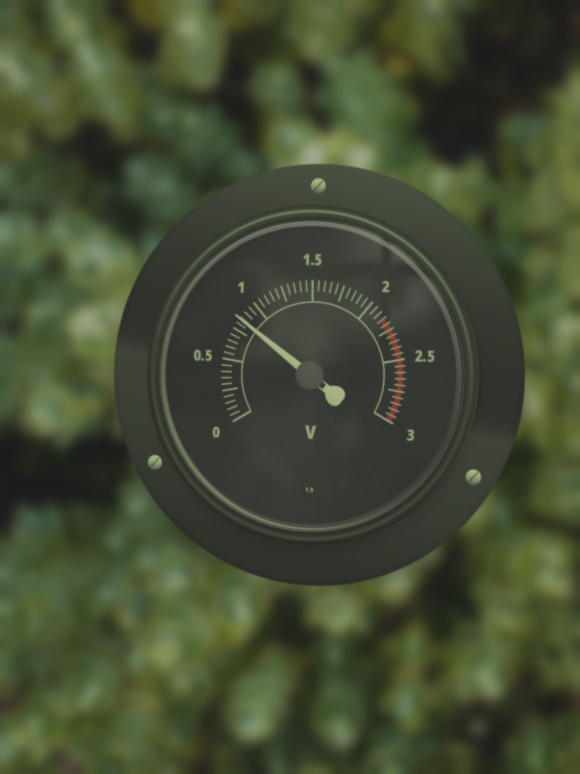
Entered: 0.85 V
